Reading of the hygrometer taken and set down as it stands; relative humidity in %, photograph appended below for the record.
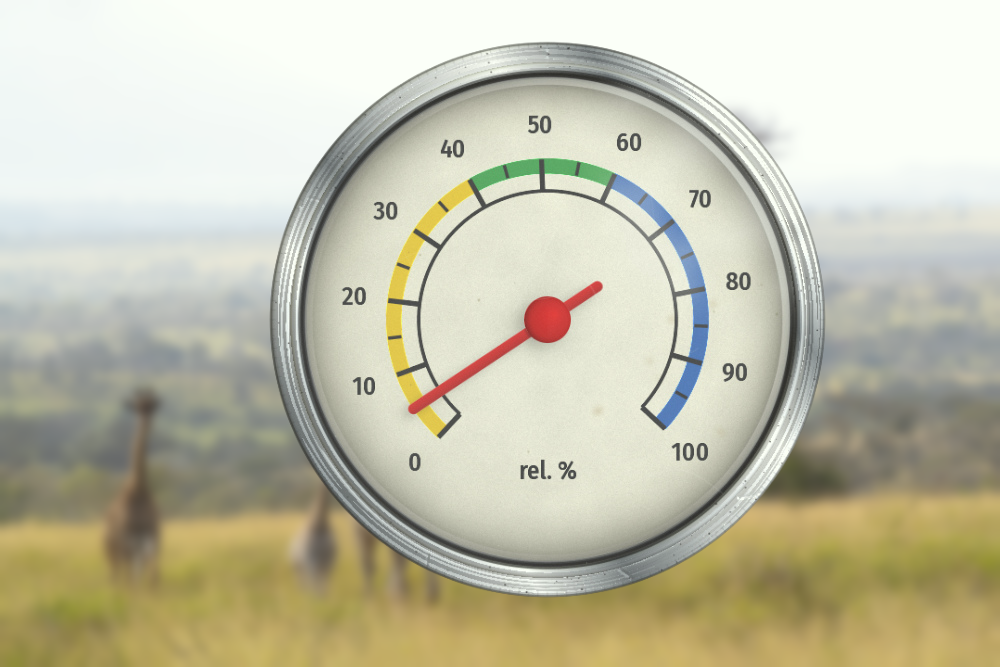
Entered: 5 %
